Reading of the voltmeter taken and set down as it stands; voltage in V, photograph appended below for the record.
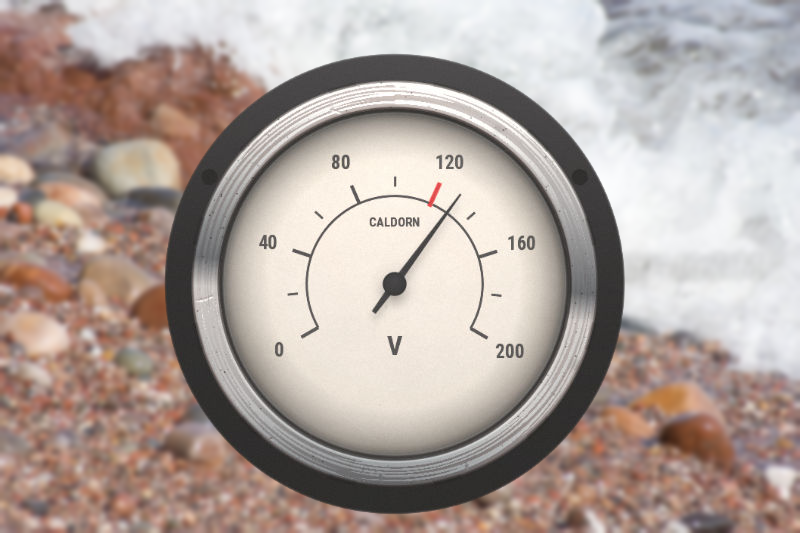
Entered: 130 V
